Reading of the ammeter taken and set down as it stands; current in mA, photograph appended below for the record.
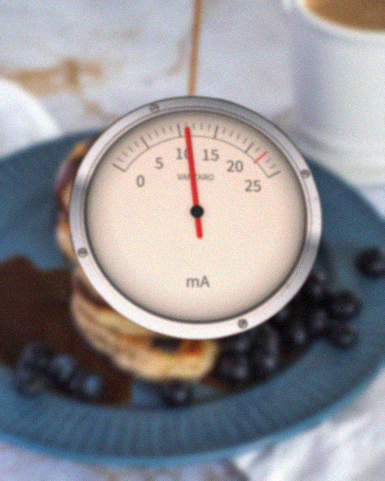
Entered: 11 mA
